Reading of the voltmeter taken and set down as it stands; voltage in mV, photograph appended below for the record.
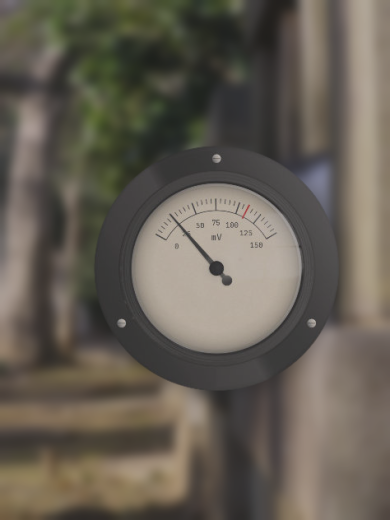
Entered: 25 mV
